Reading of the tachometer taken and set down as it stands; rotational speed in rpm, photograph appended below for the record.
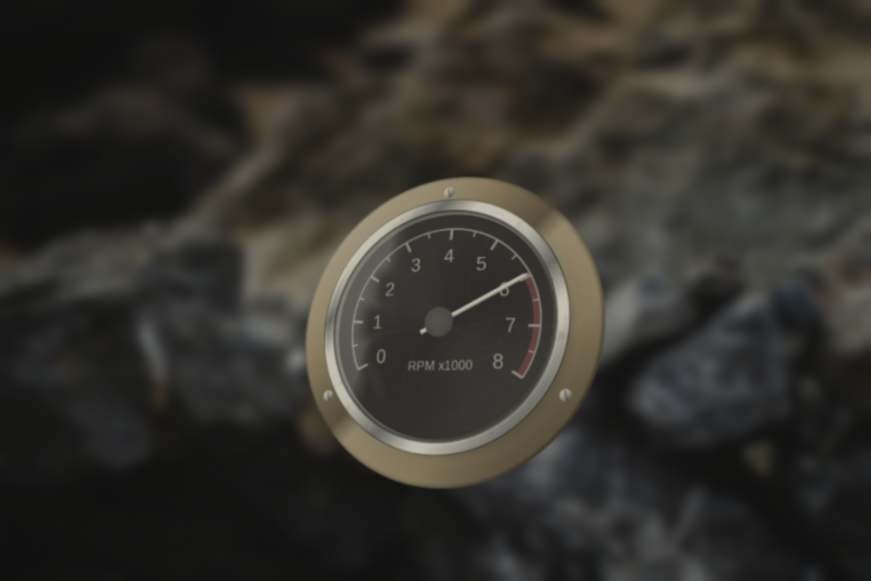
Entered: 6000 rpm
